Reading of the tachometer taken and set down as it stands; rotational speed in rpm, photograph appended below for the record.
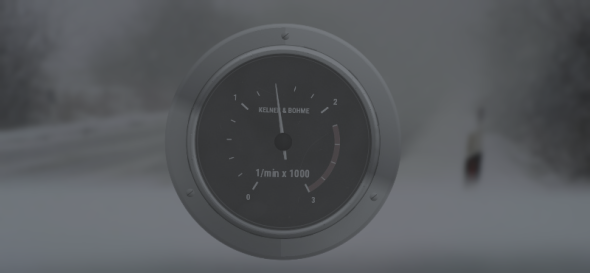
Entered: 1400 rpm
